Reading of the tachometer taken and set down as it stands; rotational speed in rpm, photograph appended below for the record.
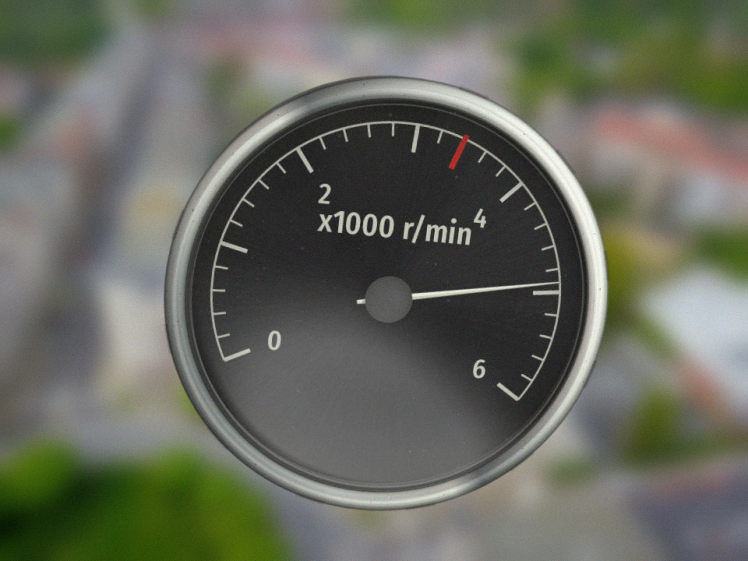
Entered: 4900 rpm
